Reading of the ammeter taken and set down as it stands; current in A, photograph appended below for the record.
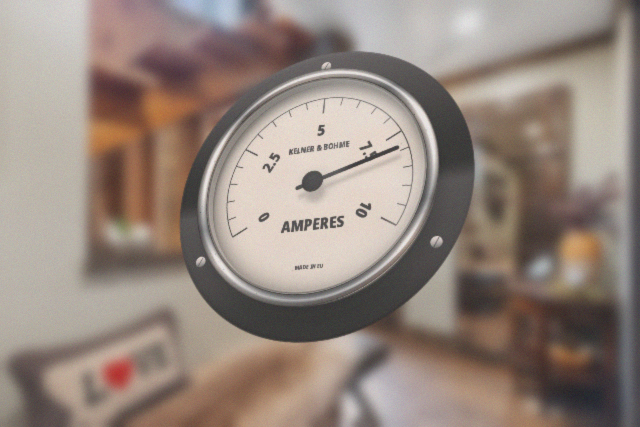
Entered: 8 A
